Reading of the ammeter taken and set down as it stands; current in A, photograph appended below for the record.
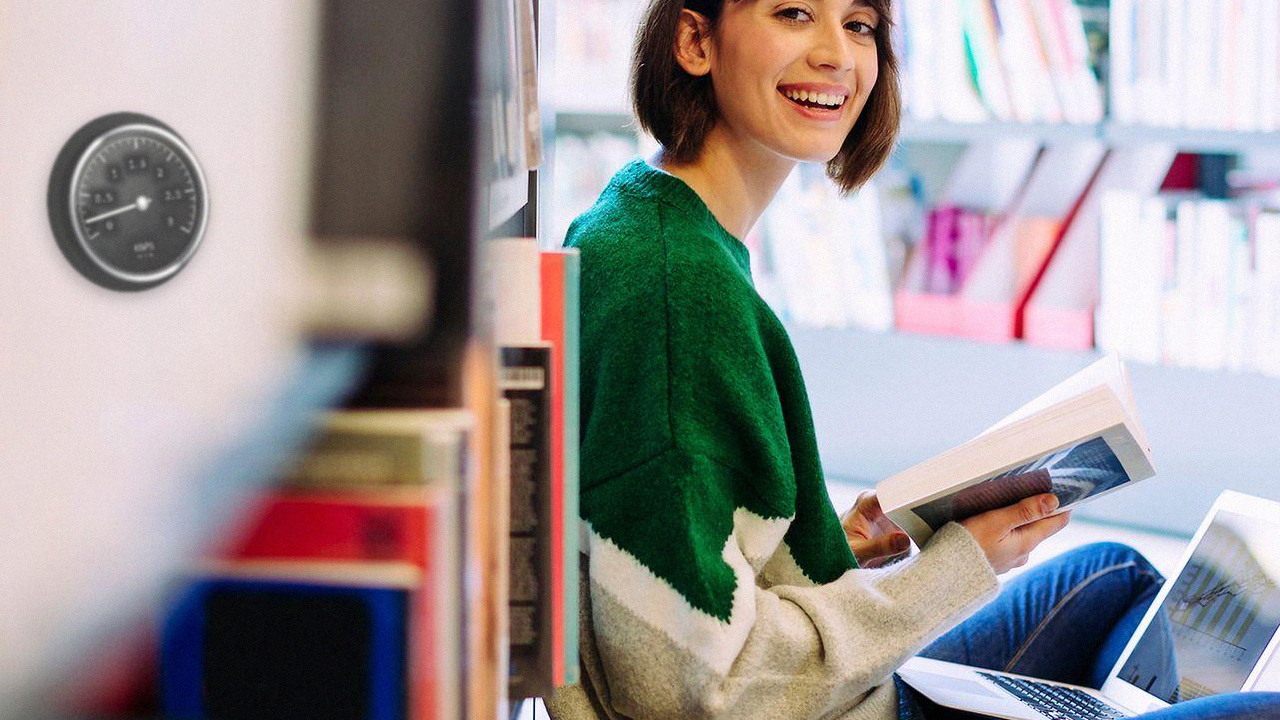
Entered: 0.2 A
